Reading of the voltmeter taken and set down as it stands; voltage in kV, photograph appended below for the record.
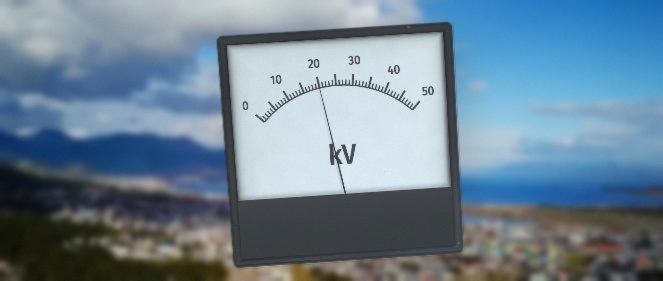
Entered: 20 kV
